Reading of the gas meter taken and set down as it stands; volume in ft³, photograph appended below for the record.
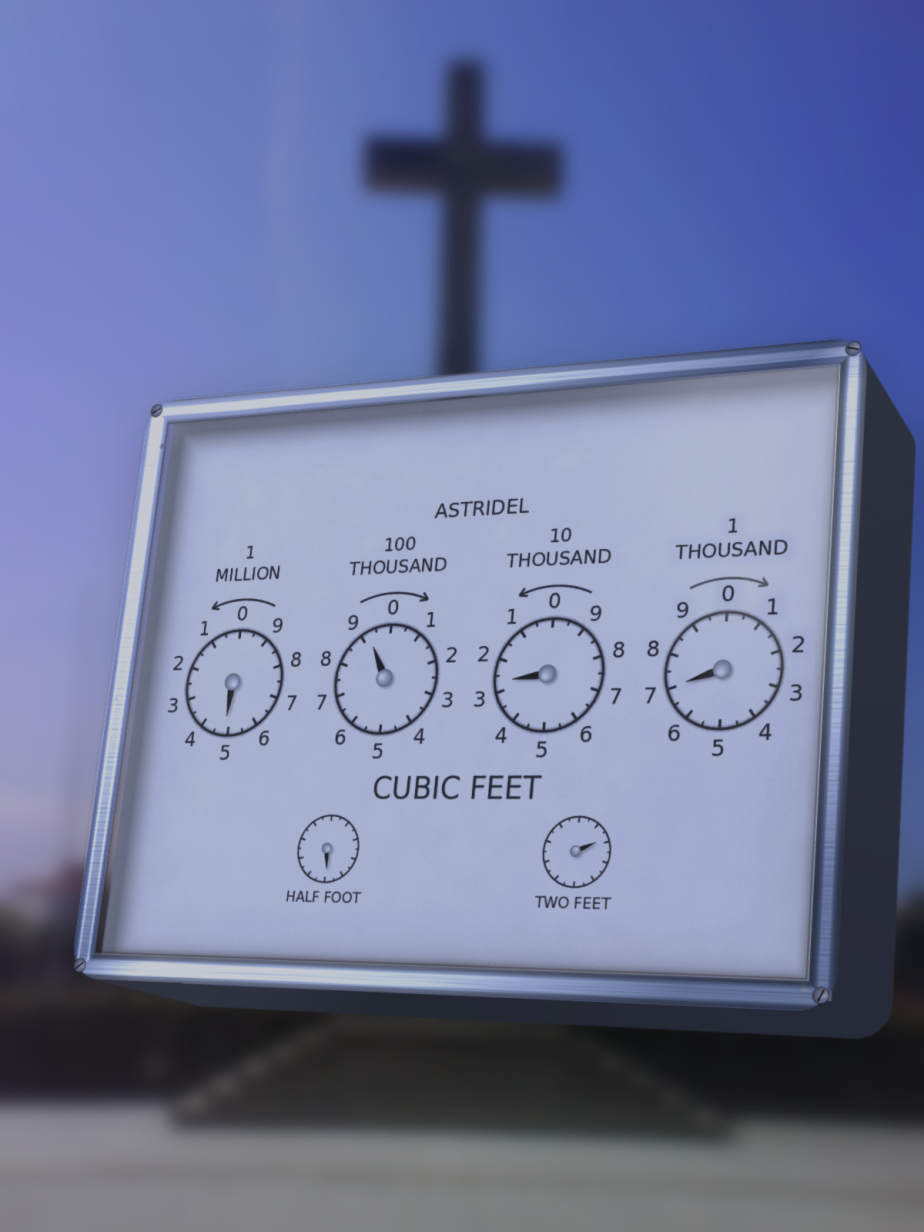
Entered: 492700 ft³
